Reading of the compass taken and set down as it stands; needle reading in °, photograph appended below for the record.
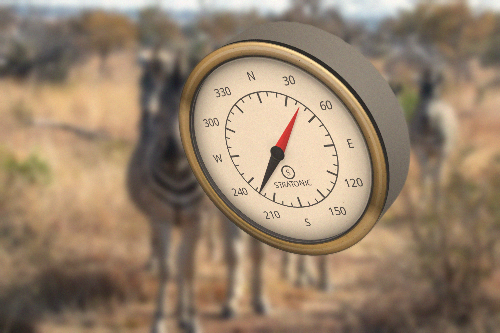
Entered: 45 °
